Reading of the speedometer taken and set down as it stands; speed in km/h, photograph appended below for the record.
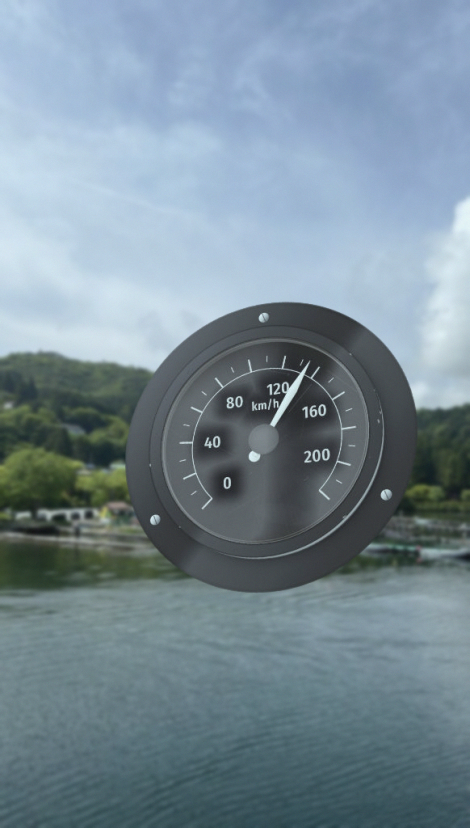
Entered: 135 km/h
